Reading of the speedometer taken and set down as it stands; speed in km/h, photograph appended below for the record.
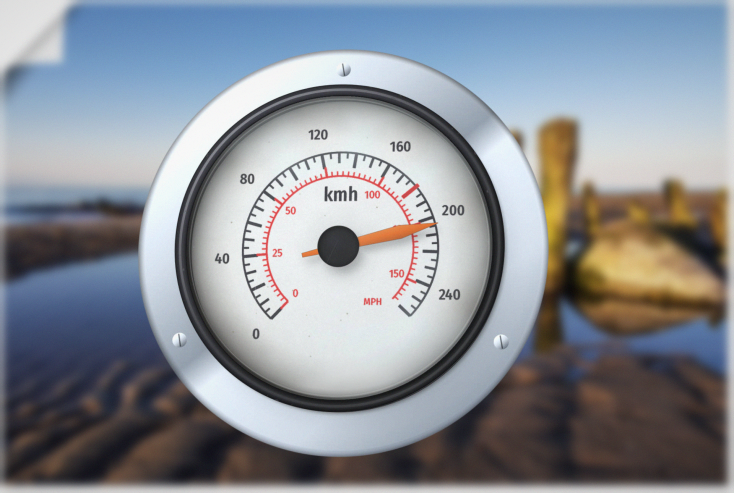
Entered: 205 km/h
